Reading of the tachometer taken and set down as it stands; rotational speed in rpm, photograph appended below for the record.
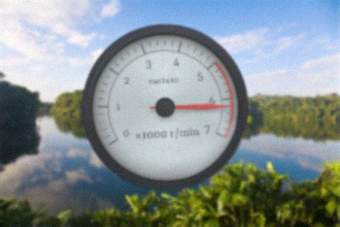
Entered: 6200 rpm
